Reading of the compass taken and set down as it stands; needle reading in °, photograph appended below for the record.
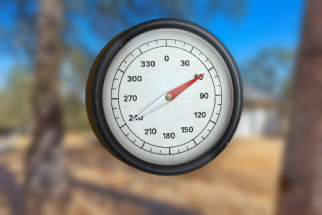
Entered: 60 °
